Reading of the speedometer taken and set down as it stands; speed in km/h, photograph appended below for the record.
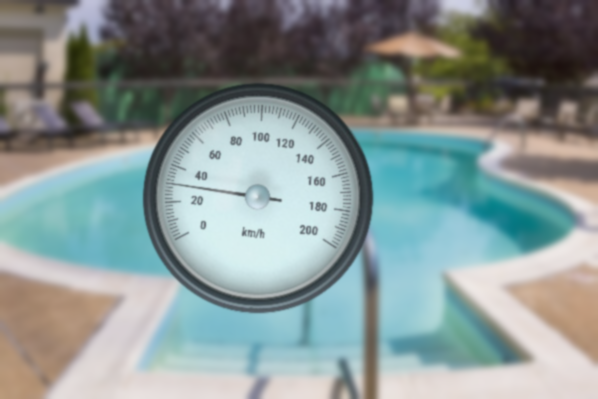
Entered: 30 km/h
